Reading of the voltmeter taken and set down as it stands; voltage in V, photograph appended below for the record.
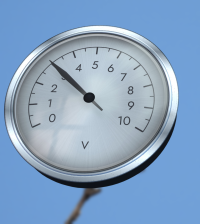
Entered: 3 V
